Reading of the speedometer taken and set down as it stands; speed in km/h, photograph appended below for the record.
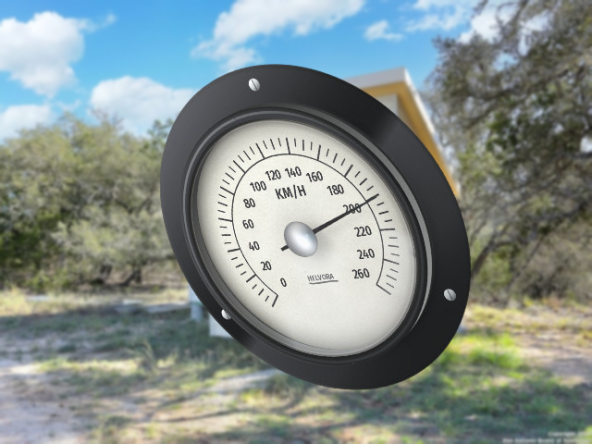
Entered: 200 km/h
